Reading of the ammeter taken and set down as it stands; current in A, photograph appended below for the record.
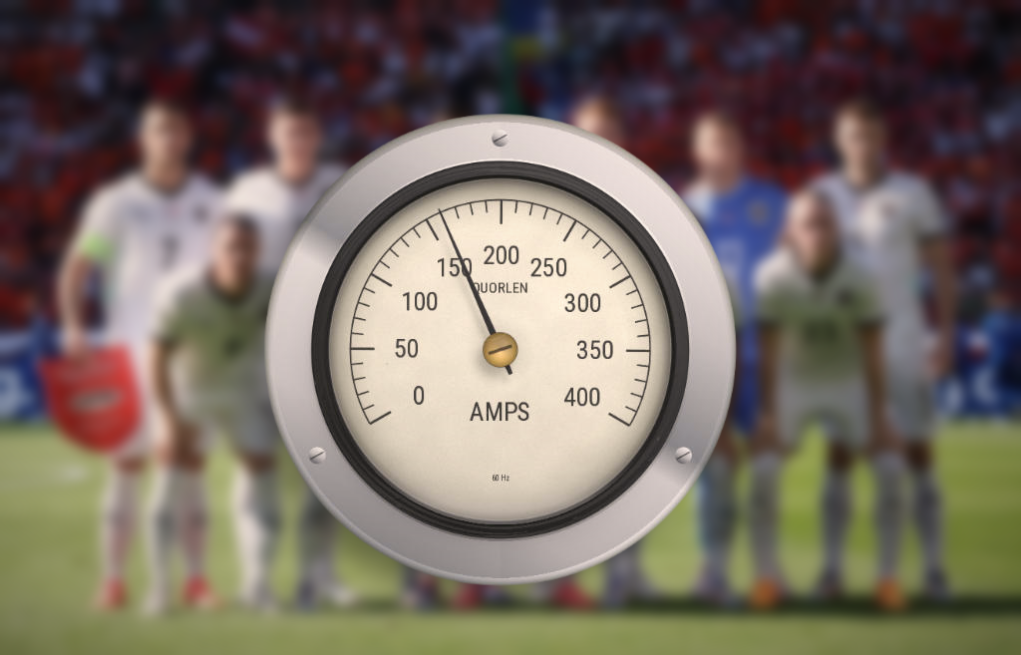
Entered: 160 A
